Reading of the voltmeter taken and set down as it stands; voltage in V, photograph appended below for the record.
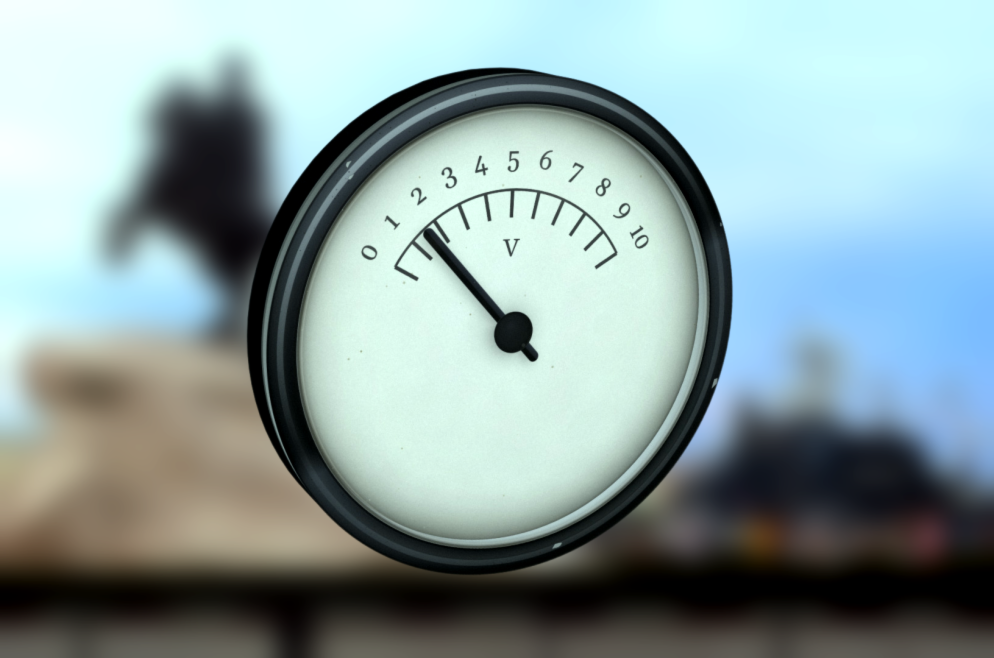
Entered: 1.5 V
